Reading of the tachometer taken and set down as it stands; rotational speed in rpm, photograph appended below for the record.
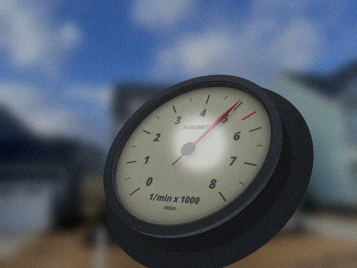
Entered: 5000 rpm
